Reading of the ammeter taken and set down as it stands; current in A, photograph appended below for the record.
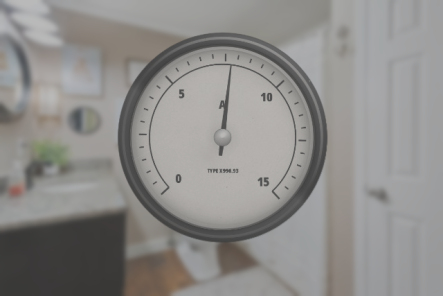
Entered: 7.75 A
